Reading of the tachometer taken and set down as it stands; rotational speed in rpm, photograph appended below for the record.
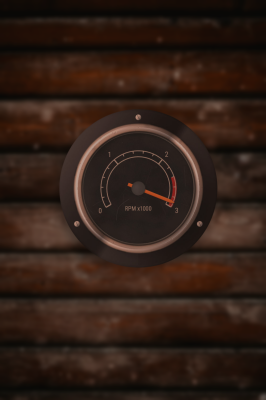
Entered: 2900 rpm
